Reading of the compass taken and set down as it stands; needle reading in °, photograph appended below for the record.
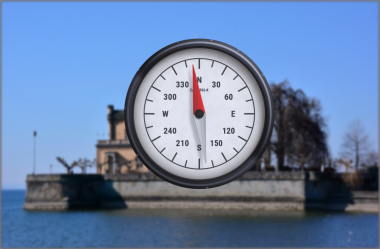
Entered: 352.5 °
